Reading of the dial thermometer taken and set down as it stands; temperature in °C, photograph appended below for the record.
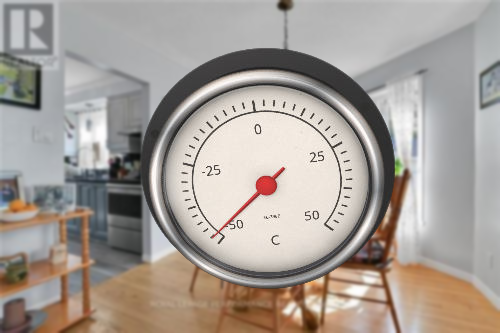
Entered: -47.5 °C
